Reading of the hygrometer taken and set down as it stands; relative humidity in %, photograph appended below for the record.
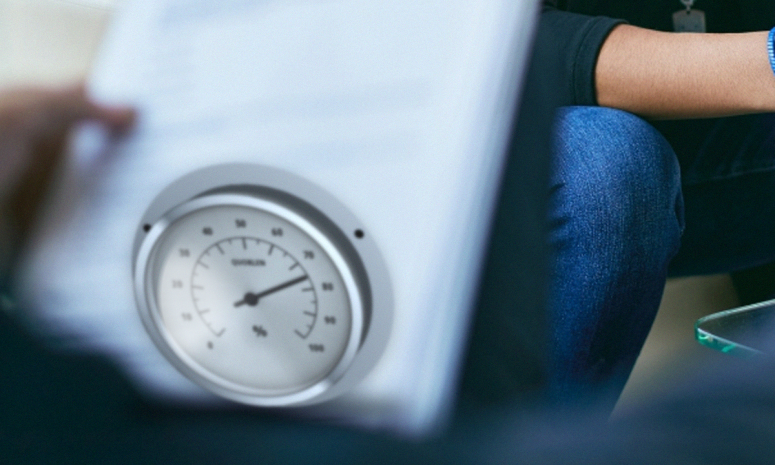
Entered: 75 %
